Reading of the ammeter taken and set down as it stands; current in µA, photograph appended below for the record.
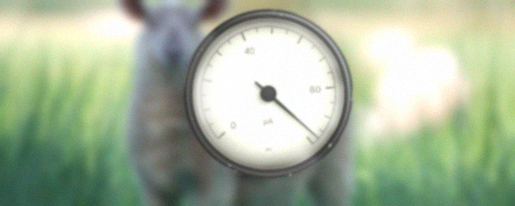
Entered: 97.5 µA
